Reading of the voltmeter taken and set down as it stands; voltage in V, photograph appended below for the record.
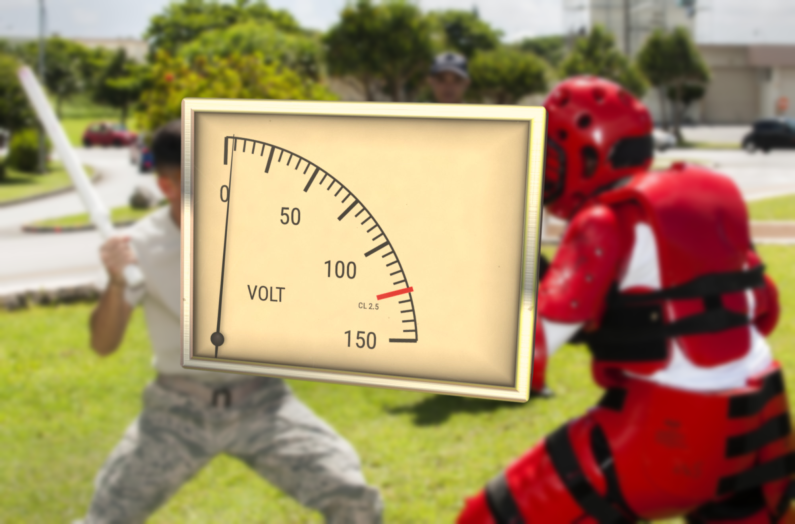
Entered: 5 V
